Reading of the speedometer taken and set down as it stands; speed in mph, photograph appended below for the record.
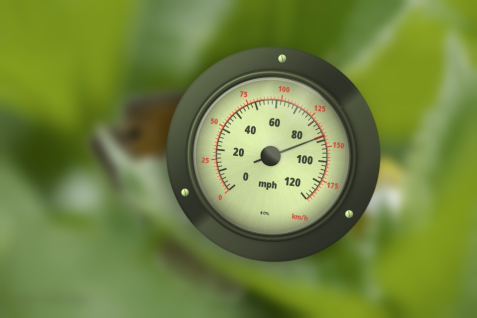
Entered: 88 mph
